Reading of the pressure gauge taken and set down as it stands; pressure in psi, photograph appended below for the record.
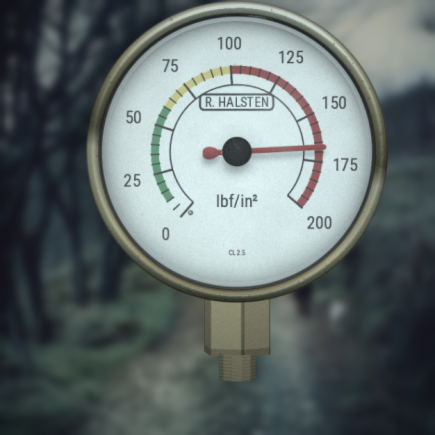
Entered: 167.5 psi
